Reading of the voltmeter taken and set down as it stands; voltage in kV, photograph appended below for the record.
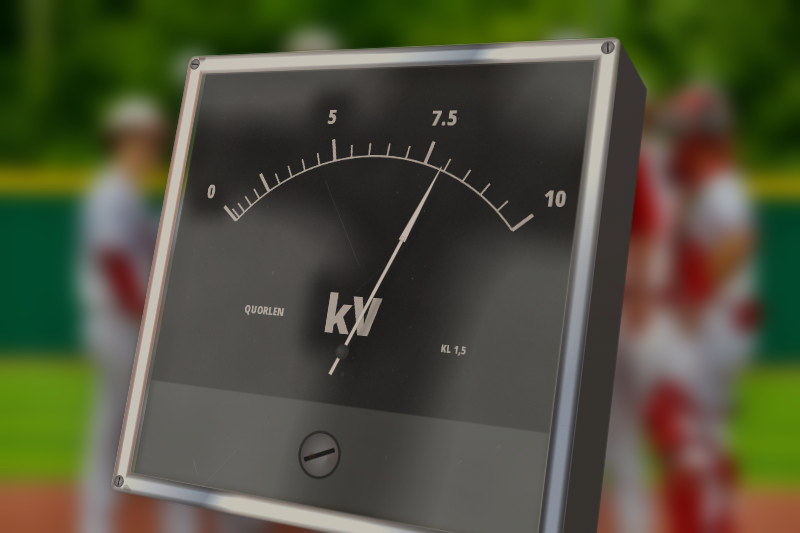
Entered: 8 kV
